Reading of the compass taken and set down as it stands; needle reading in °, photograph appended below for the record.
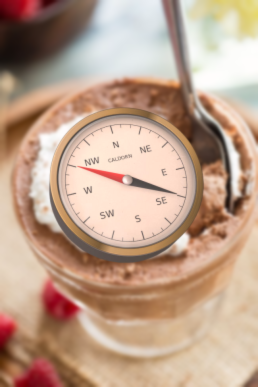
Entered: 300 °
